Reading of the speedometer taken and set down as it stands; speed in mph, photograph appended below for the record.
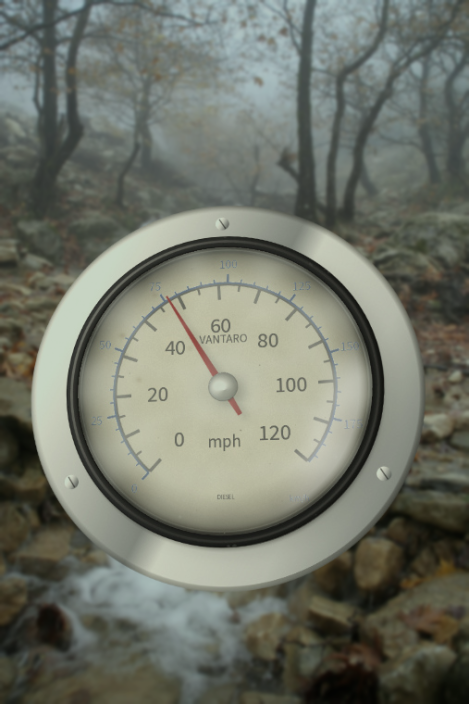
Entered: 47.5 mph
